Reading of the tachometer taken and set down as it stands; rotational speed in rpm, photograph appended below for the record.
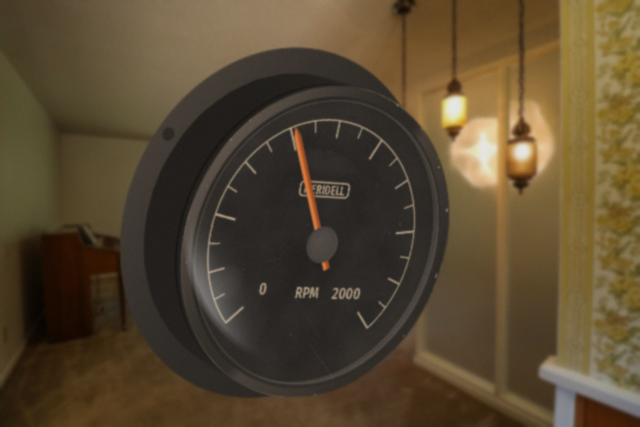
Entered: 800 rpm
